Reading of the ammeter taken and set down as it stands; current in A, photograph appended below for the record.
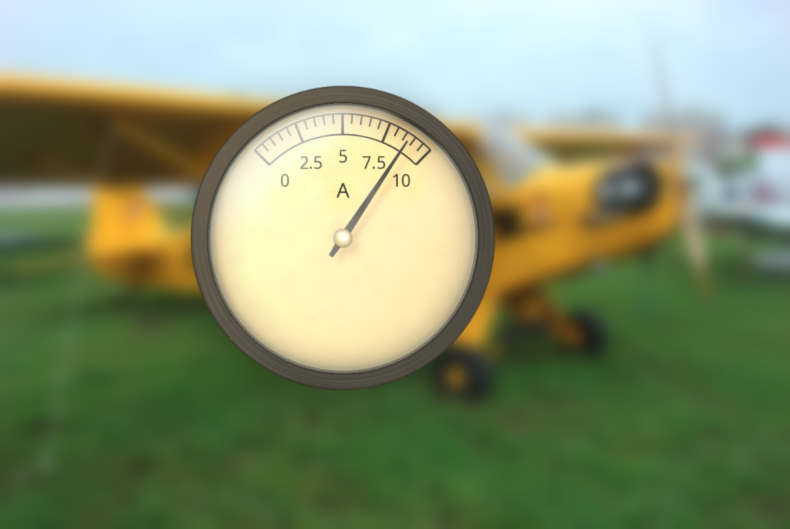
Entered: 8.75 A
